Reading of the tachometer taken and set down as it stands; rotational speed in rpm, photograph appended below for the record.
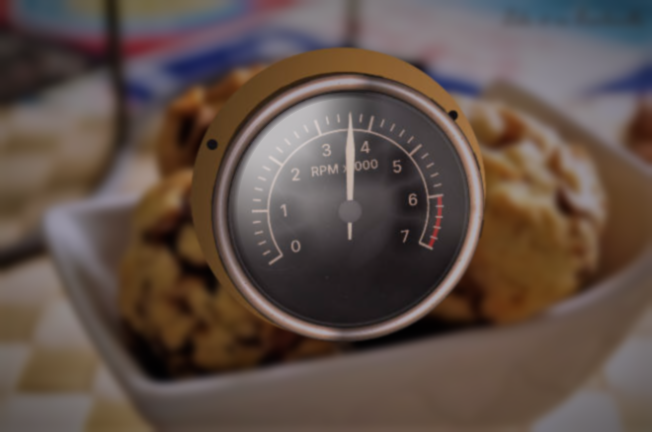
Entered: 3600 rpm
